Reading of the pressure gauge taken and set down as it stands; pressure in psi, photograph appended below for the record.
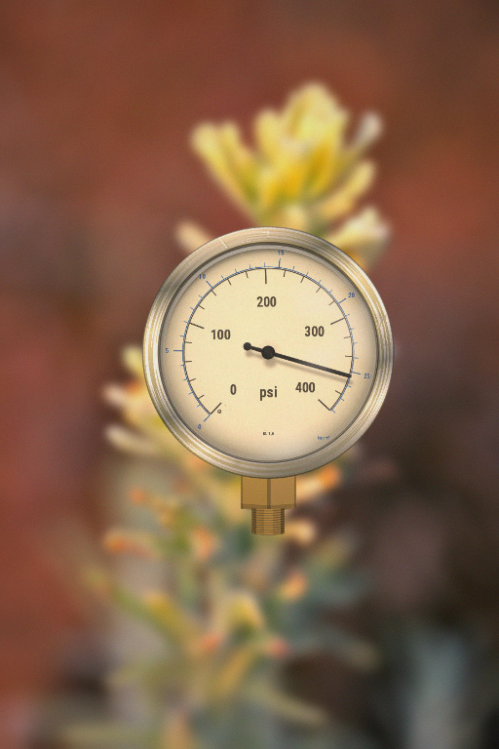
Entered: 360 psi
